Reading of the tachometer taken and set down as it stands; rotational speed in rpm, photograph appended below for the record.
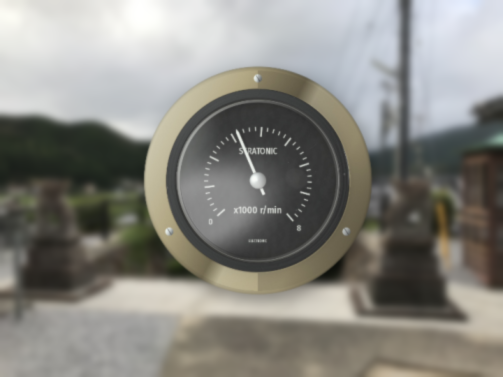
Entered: 3200 rpm
